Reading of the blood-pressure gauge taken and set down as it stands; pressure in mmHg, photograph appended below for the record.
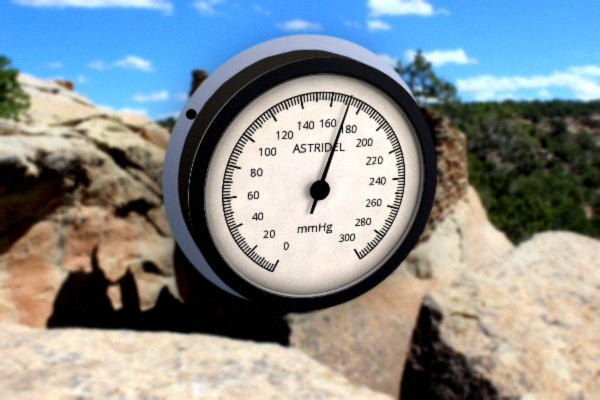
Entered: 170 mmHg
